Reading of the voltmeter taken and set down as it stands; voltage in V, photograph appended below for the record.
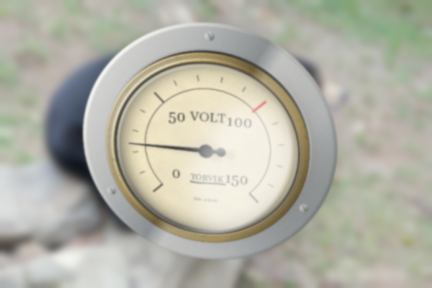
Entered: 25 V
